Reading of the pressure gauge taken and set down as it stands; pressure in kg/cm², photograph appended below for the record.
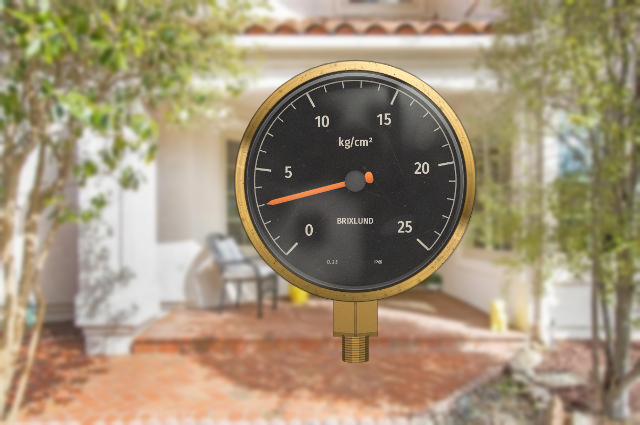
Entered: 3 kg/cm²
